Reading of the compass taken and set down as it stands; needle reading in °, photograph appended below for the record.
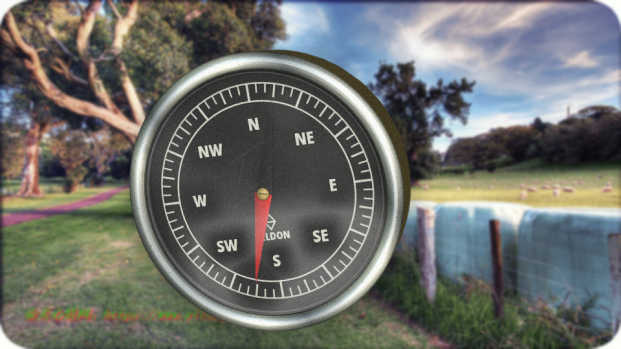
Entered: 195 °
